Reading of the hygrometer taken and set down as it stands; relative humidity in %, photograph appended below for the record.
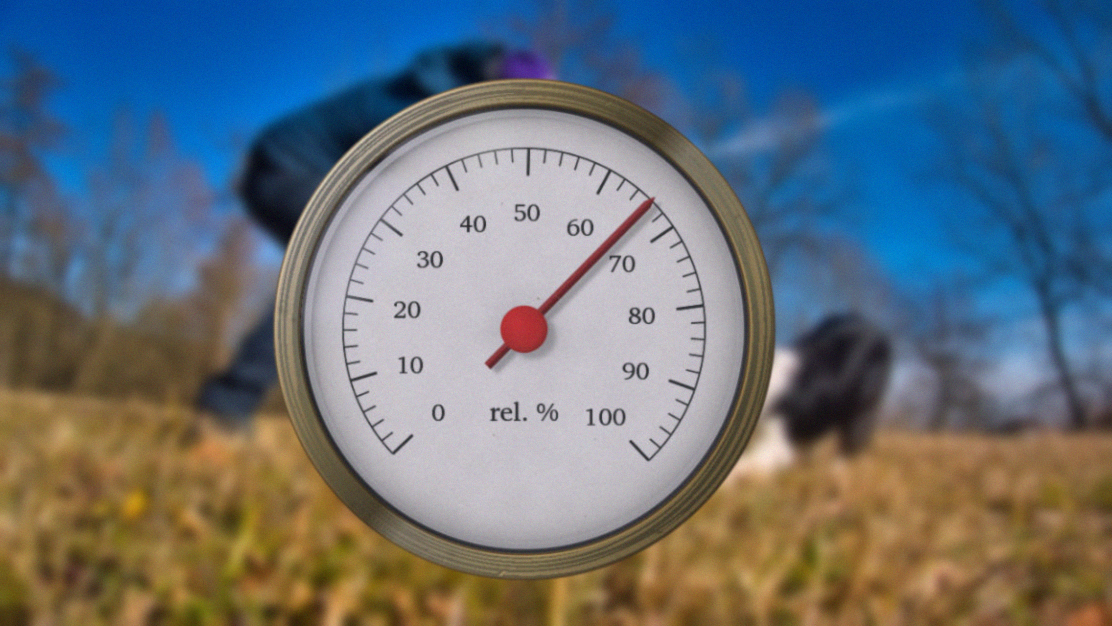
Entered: 66 %
